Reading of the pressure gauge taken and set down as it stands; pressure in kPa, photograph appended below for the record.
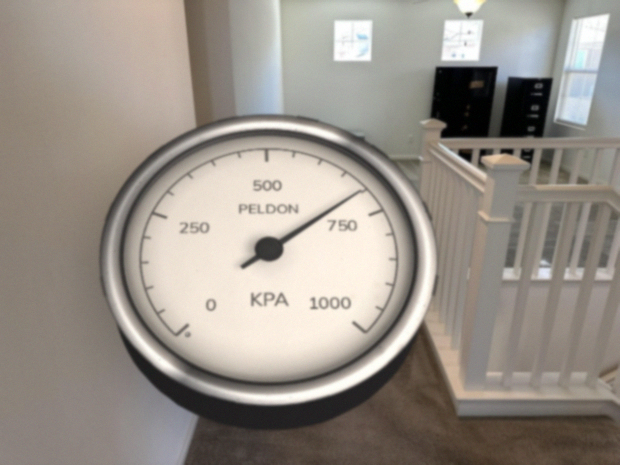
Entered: 700 kPa
